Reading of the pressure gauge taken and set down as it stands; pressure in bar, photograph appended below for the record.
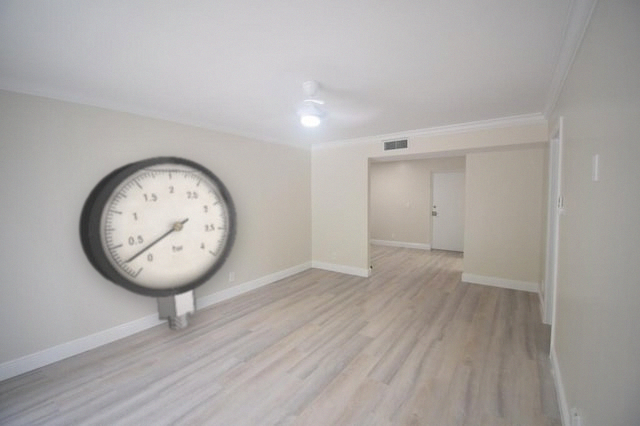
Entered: 0.25 bar
